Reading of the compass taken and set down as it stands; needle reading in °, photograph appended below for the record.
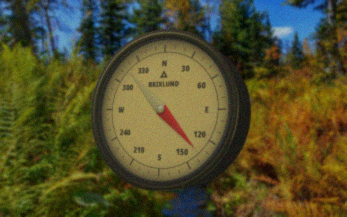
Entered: 135 °
